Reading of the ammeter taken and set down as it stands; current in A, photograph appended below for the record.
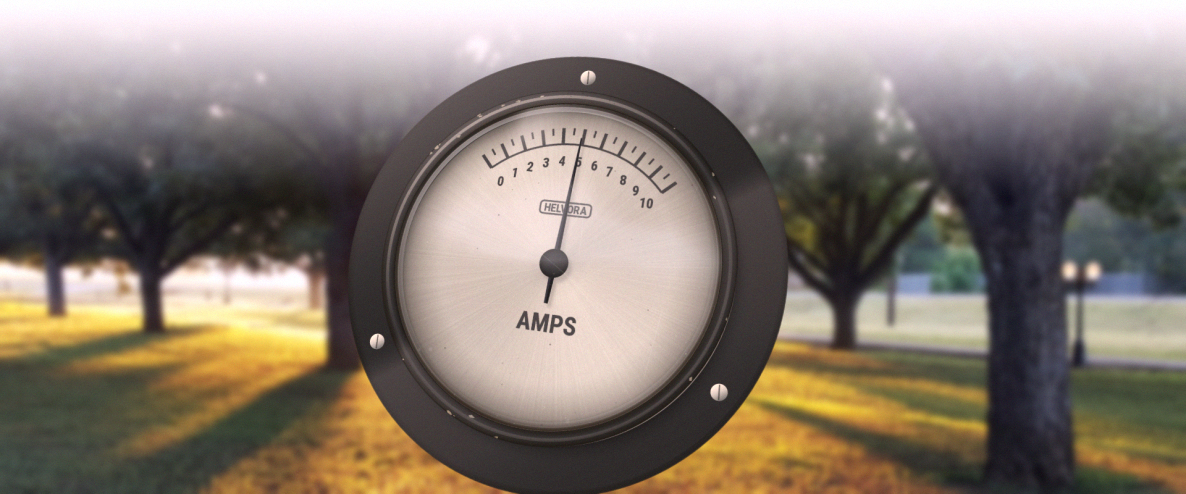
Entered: 5 A
